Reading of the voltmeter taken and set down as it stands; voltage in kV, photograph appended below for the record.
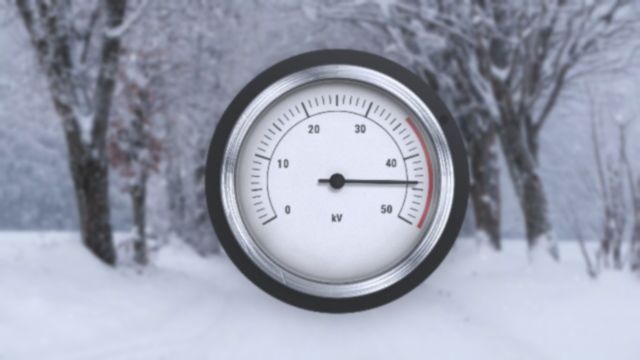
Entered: 44 kV
